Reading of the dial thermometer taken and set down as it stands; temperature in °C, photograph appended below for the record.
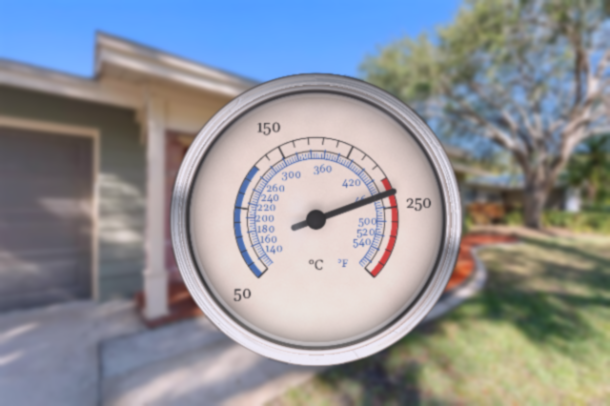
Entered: 240 °C
